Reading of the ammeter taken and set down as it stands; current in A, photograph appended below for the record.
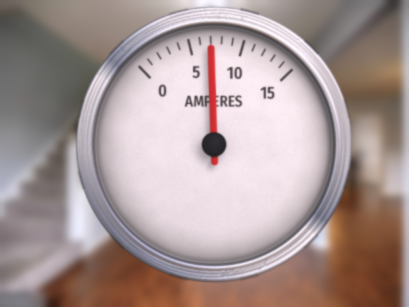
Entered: 7 A
